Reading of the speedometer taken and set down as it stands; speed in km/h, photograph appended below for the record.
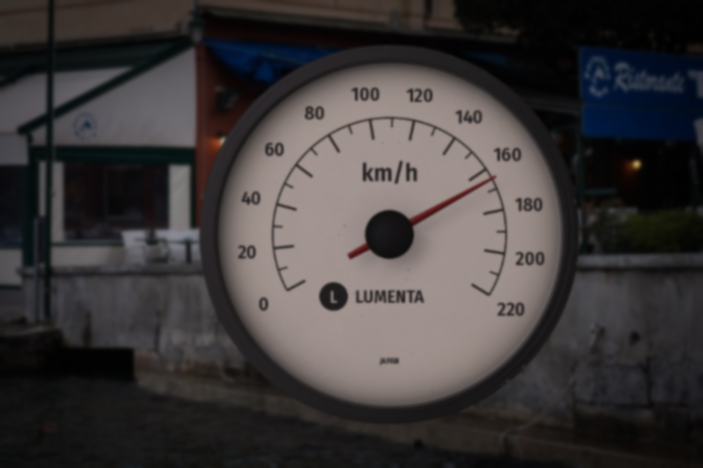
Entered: 165 km/h
